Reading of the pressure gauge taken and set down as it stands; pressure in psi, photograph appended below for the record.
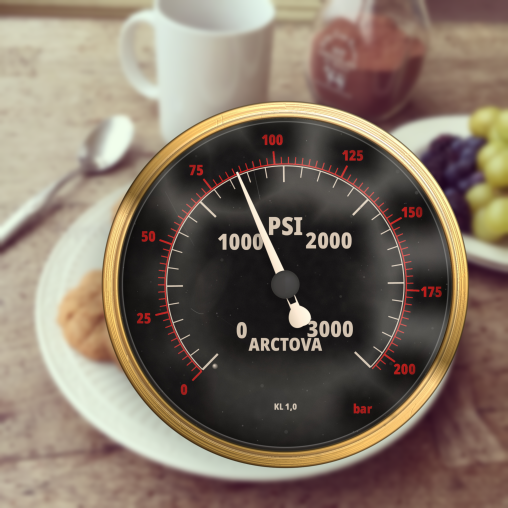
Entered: 1250 psi
